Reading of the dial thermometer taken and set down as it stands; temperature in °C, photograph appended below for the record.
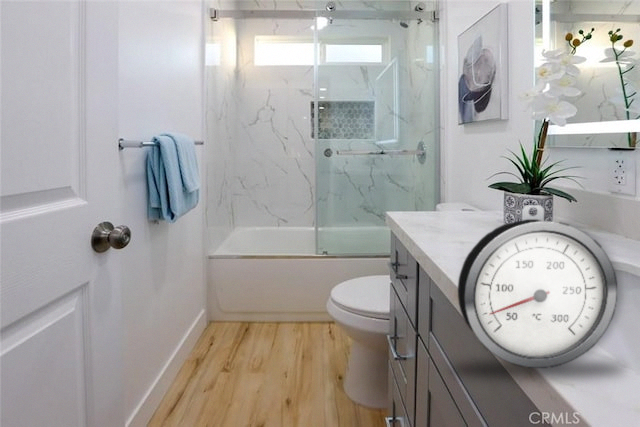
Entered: 70 °C
